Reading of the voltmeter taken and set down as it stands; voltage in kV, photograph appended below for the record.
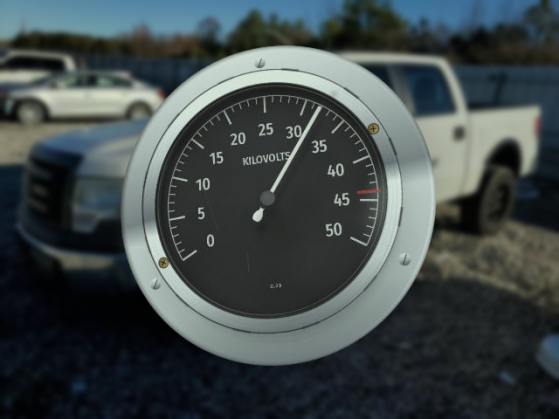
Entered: 32 kV
